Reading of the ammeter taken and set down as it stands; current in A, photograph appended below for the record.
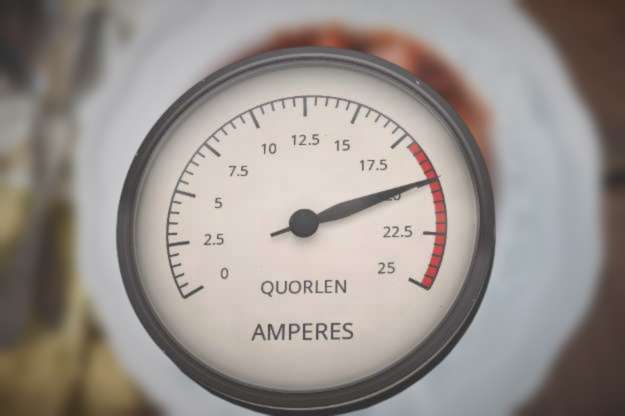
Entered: 20 A
